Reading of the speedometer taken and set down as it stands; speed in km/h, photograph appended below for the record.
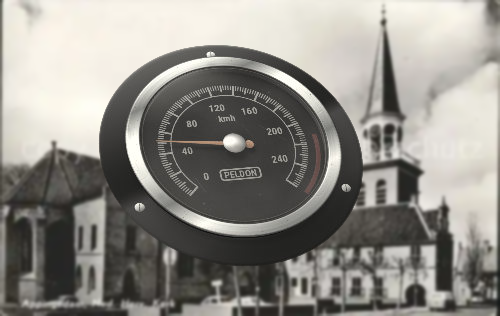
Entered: 50 km/h
